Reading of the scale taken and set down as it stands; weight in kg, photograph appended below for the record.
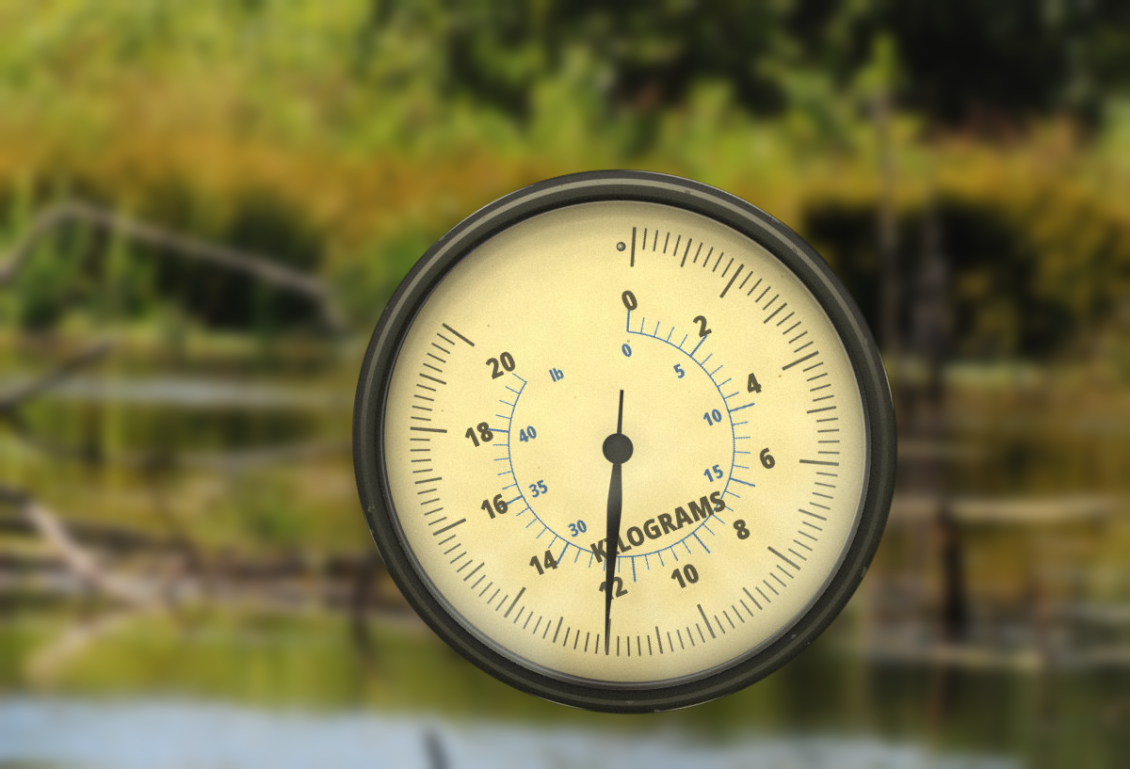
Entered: 12 kg
